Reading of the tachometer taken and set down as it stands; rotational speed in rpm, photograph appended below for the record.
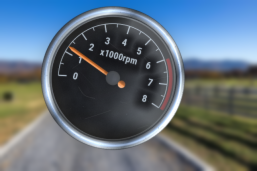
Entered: 1250 rpm
